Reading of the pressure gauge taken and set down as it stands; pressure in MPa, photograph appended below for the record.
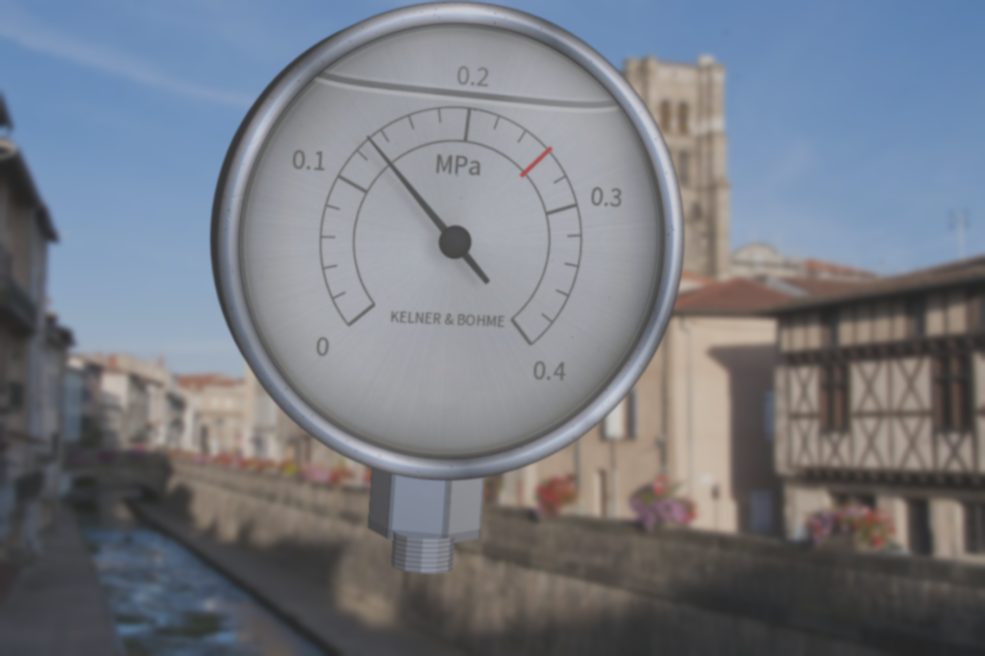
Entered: 0.13 MPa
